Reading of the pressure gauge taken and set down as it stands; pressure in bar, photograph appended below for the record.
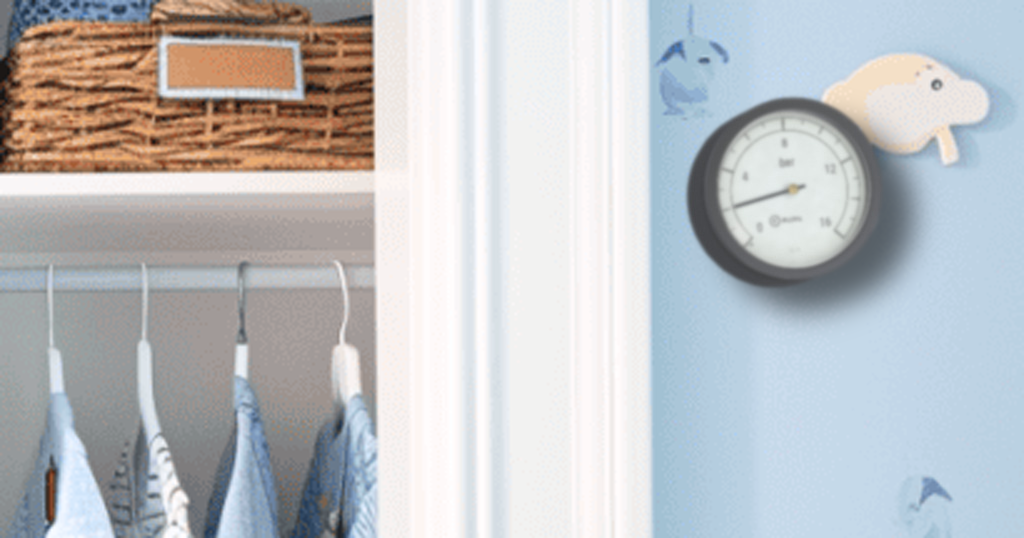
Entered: 2 bar
